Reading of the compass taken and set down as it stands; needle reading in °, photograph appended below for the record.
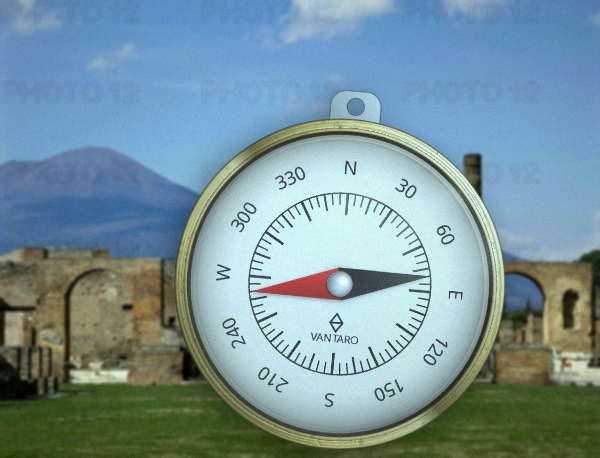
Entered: 260 °
